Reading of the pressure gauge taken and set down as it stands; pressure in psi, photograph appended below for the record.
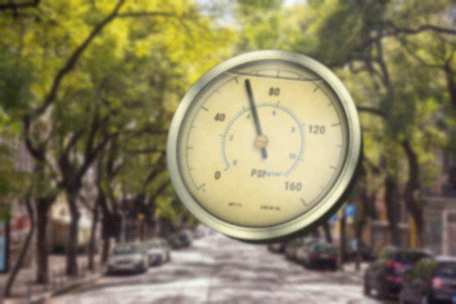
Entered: 65 psi
